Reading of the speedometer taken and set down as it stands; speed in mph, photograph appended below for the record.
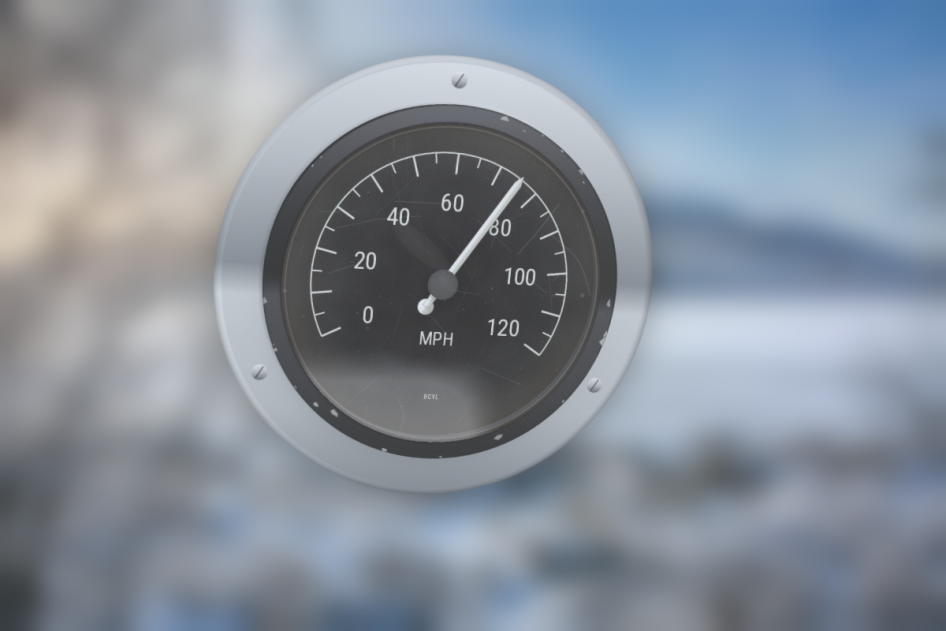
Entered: 75 mph
